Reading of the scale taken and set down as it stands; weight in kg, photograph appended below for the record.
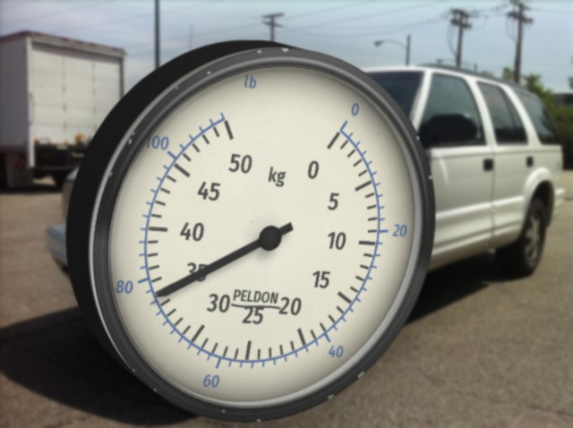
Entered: 35 kg
